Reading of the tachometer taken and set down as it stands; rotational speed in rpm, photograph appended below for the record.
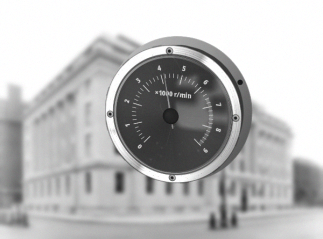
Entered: 4200 rpm
